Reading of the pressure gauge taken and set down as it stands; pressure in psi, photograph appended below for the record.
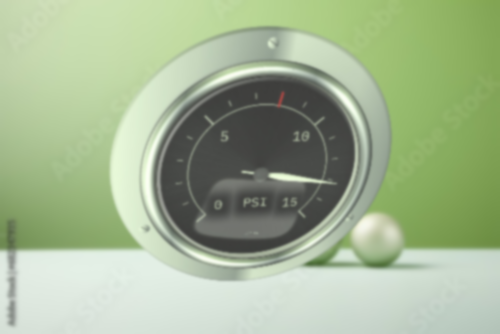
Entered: 13 psi
